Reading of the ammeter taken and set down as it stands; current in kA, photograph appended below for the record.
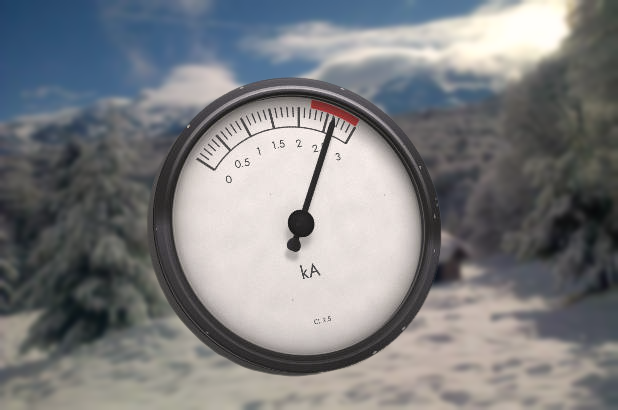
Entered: 2.6 kA
